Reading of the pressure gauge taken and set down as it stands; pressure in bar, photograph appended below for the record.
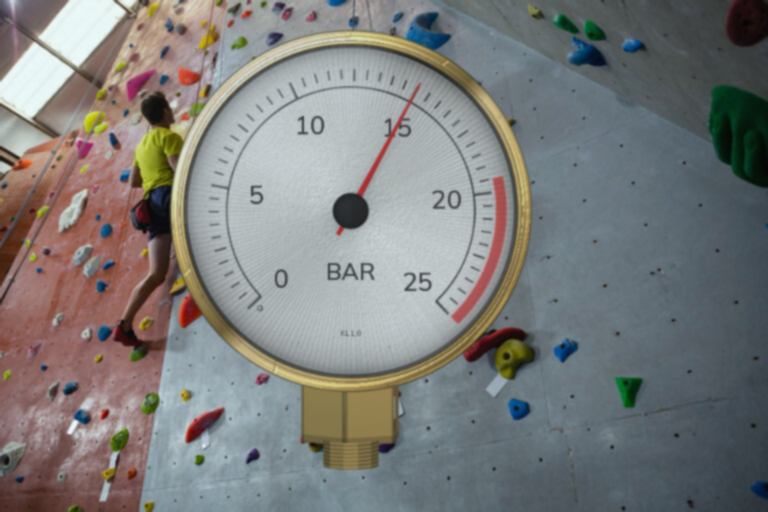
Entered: 15 bar
